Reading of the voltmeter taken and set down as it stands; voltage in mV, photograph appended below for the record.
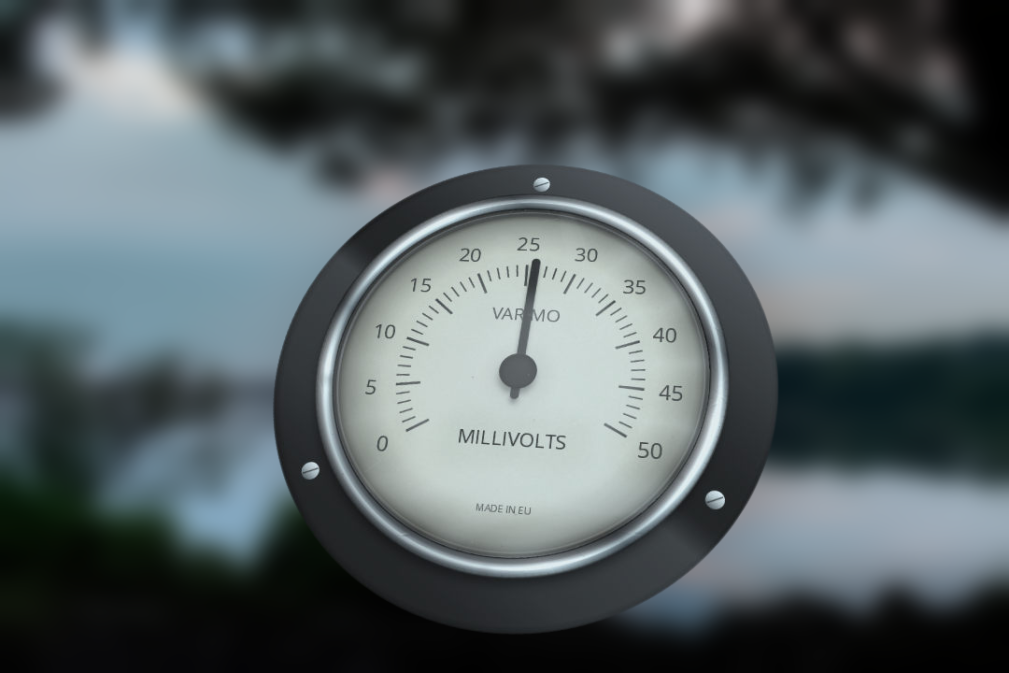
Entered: 26 mV
